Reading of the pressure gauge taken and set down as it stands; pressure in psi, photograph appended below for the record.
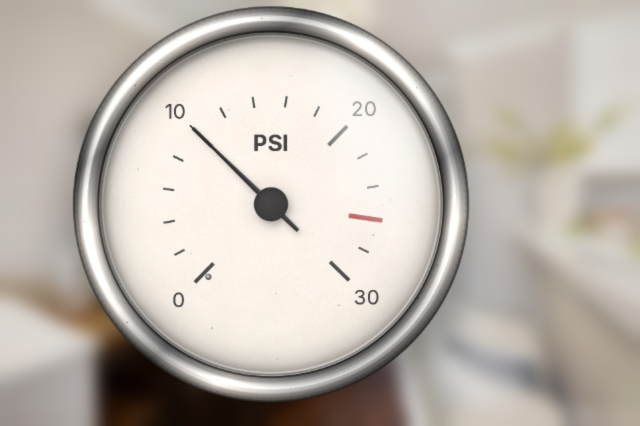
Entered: 10 psi
